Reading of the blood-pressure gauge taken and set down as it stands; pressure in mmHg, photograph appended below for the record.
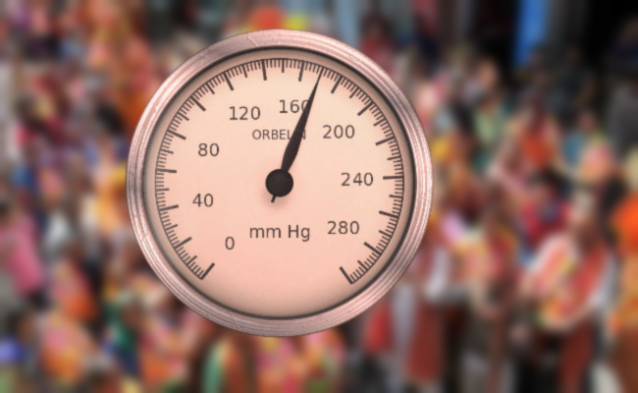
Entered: 170 mmHg
